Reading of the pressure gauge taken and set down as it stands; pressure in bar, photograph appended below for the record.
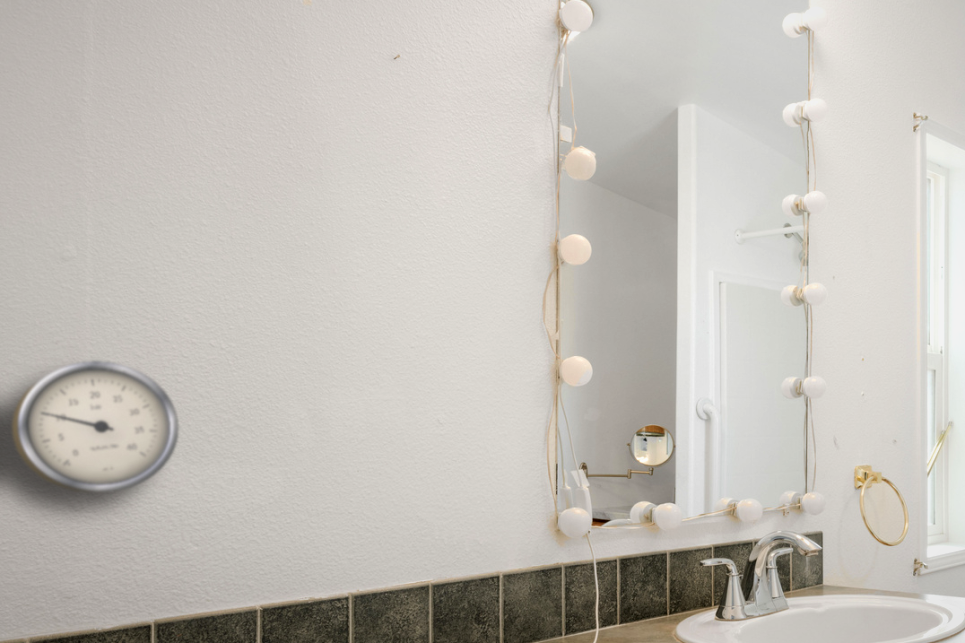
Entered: 10 bar
